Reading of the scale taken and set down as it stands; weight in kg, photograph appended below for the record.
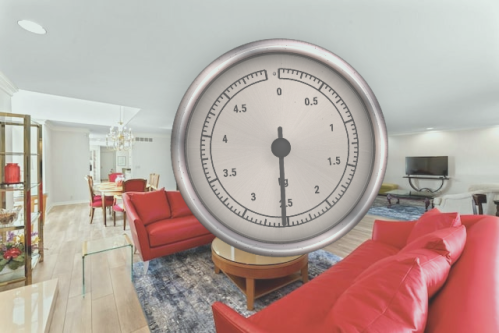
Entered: 2.55 kg
